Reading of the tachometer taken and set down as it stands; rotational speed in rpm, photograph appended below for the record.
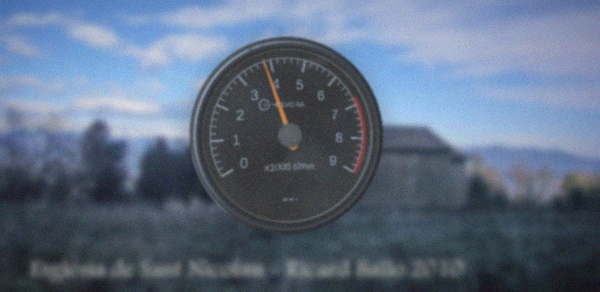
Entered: 3800 rpm
